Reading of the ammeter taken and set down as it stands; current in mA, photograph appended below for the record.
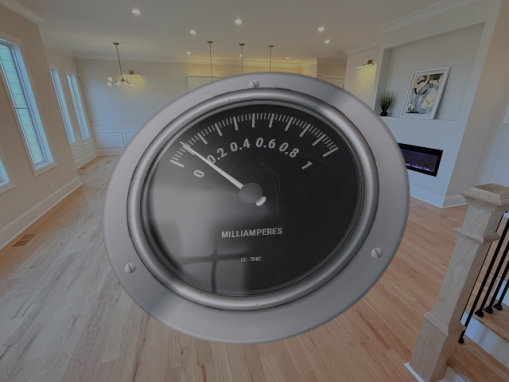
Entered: 0.1 mA
